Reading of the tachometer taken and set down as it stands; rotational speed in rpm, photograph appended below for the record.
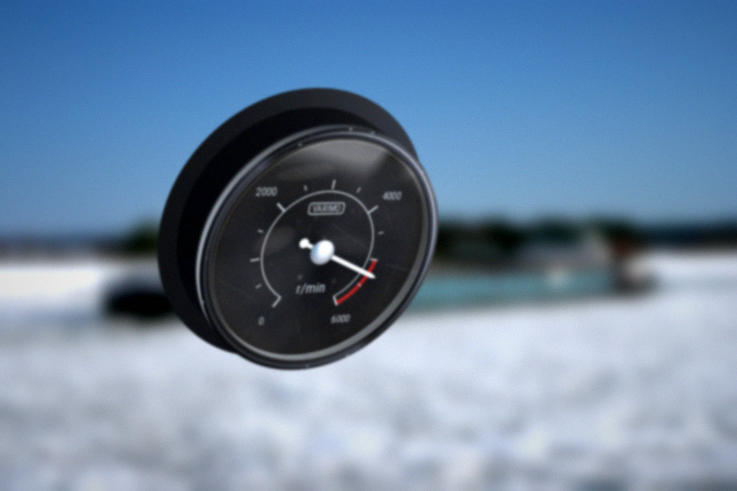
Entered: 5250 rpm
